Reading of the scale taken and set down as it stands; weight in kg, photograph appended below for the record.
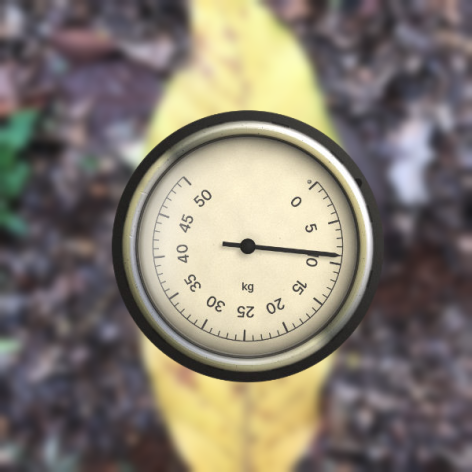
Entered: 9 kg
